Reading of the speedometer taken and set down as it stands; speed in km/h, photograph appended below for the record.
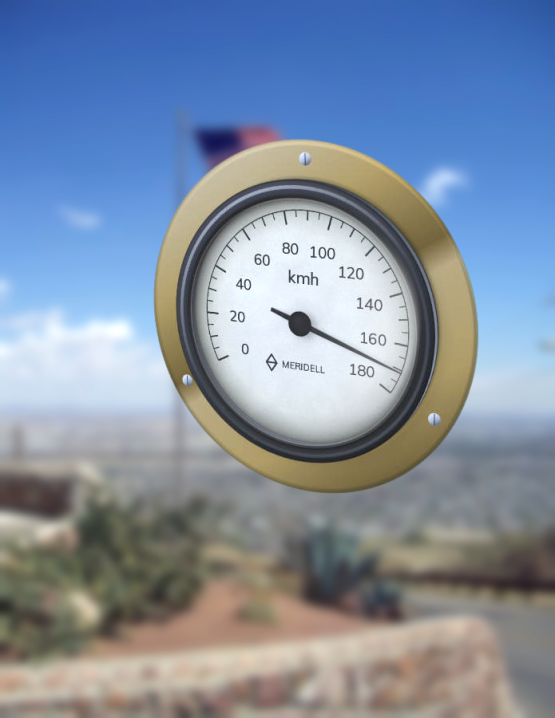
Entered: 170 km/h
